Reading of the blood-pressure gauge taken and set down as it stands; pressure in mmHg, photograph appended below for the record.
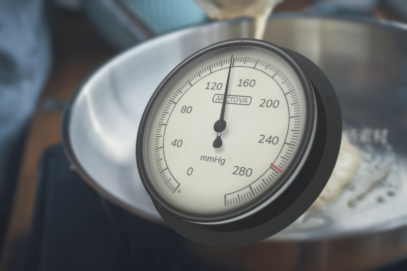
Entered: 140 mmHg
